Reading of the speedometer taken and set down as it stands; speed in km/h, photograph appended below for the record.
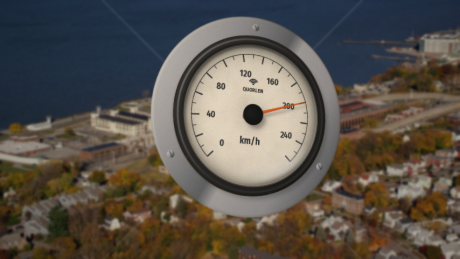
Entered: 200 km/h
